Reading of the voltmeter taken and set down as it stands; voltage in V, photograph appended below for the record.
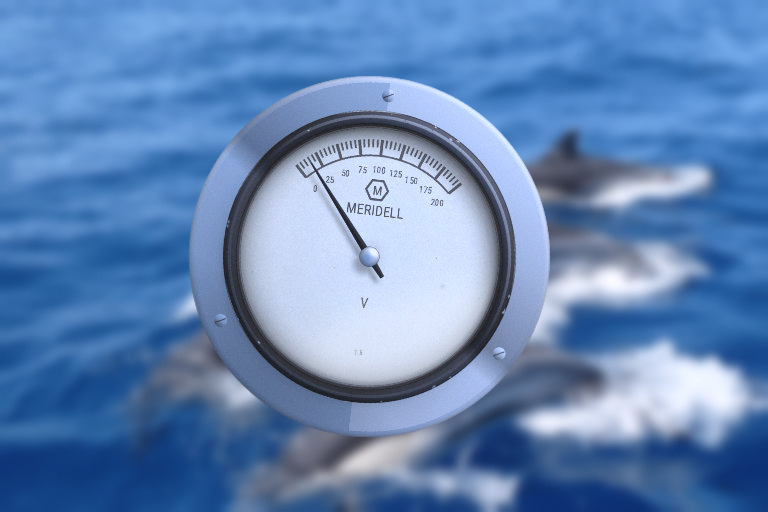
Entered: 15 V
